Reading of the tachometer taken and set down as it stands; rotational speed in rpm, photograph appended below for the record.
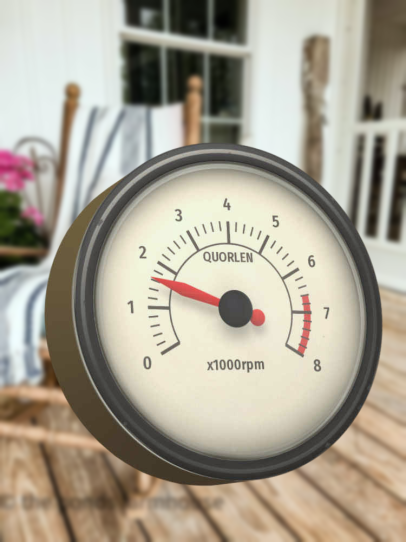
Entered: 1600 rpm
